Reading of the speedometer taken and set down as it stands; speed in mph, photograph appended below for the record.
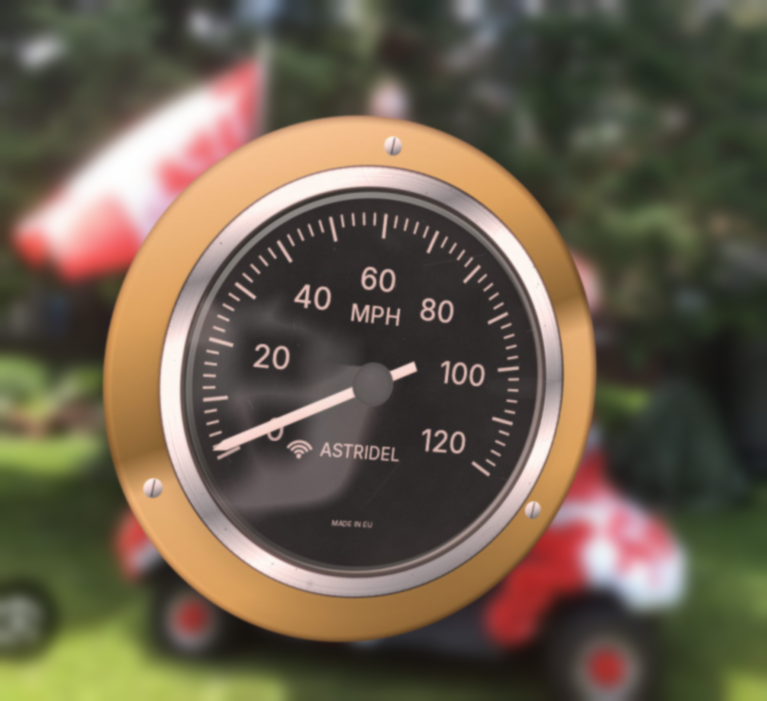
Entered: 2 mph
